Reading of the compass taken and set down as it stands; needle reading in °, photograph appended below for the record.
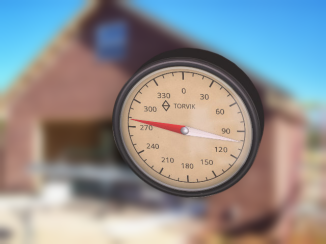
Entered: 280 °
